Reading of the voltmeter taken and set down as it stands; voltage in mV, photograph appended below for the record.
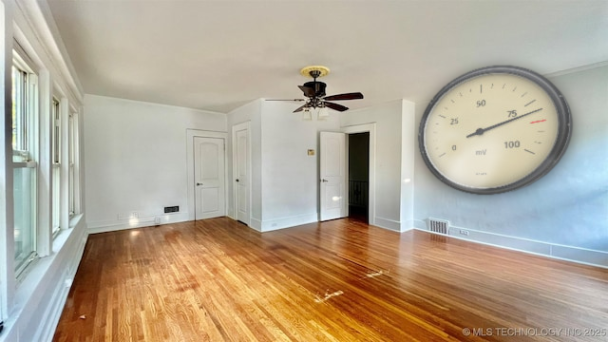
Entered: 80 mV
